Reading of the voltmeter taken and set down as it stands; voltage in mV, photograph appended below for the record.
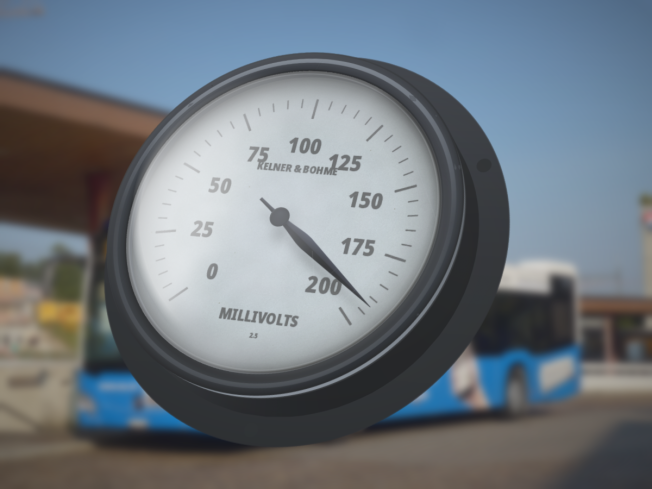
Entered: 192.5 mV
